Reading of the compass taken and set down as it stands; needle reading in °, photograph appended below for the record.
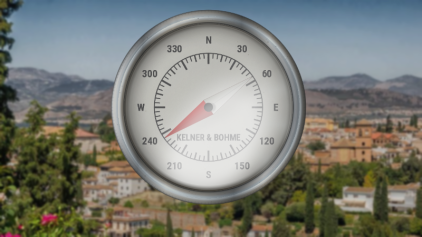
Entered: 235 °
